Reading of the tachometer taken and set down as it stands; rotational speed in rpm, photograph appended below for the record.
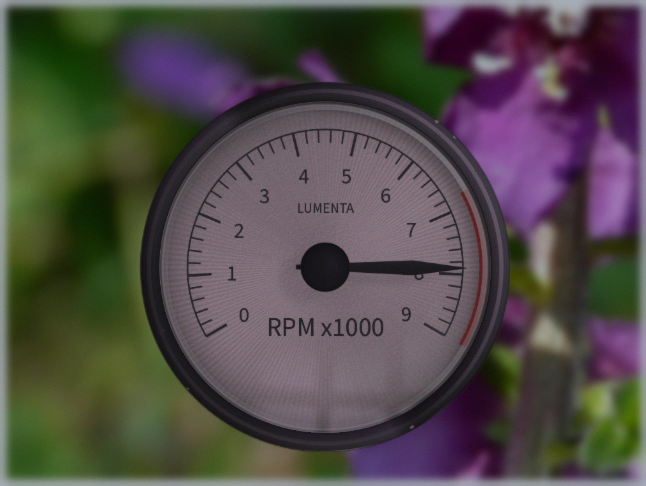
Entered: 7900 rpm
